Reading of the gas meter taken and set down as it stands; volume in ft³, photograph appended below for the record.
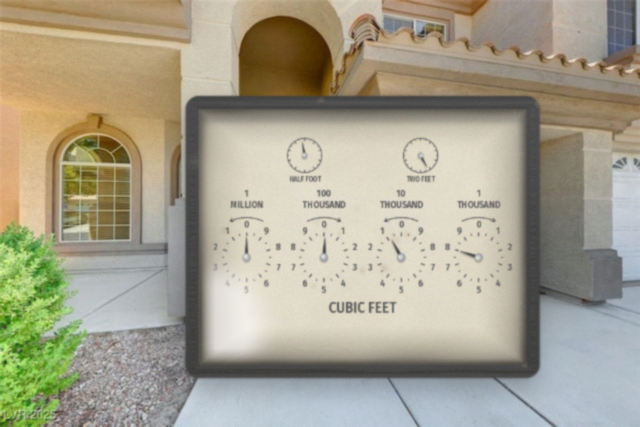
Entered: 800 ft³
